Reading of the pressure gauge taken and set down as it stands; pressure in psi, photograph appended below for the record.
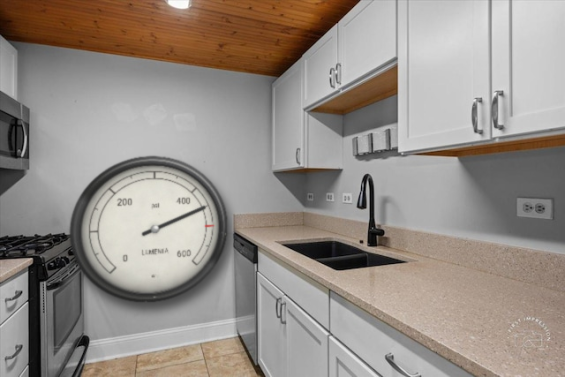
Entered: 450 psi
